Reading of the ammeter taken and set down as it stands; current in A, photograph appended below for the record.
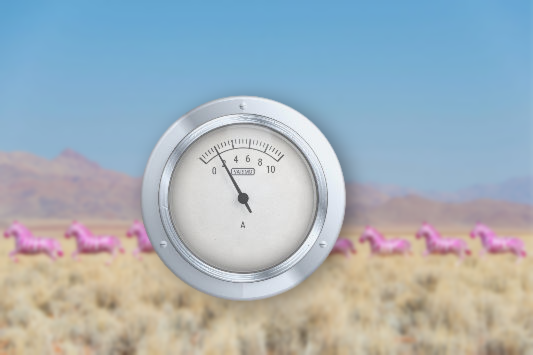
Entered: 2 A
